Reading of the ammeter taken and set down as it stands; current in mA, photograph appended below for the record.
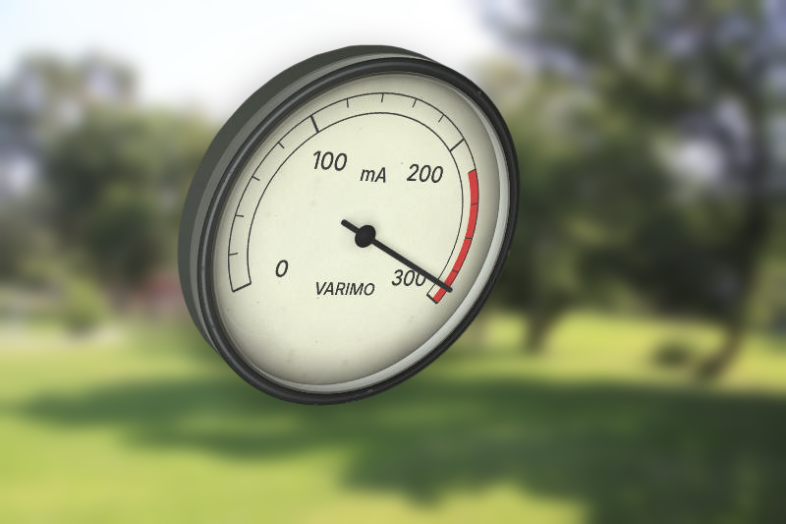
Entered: 290 mA
